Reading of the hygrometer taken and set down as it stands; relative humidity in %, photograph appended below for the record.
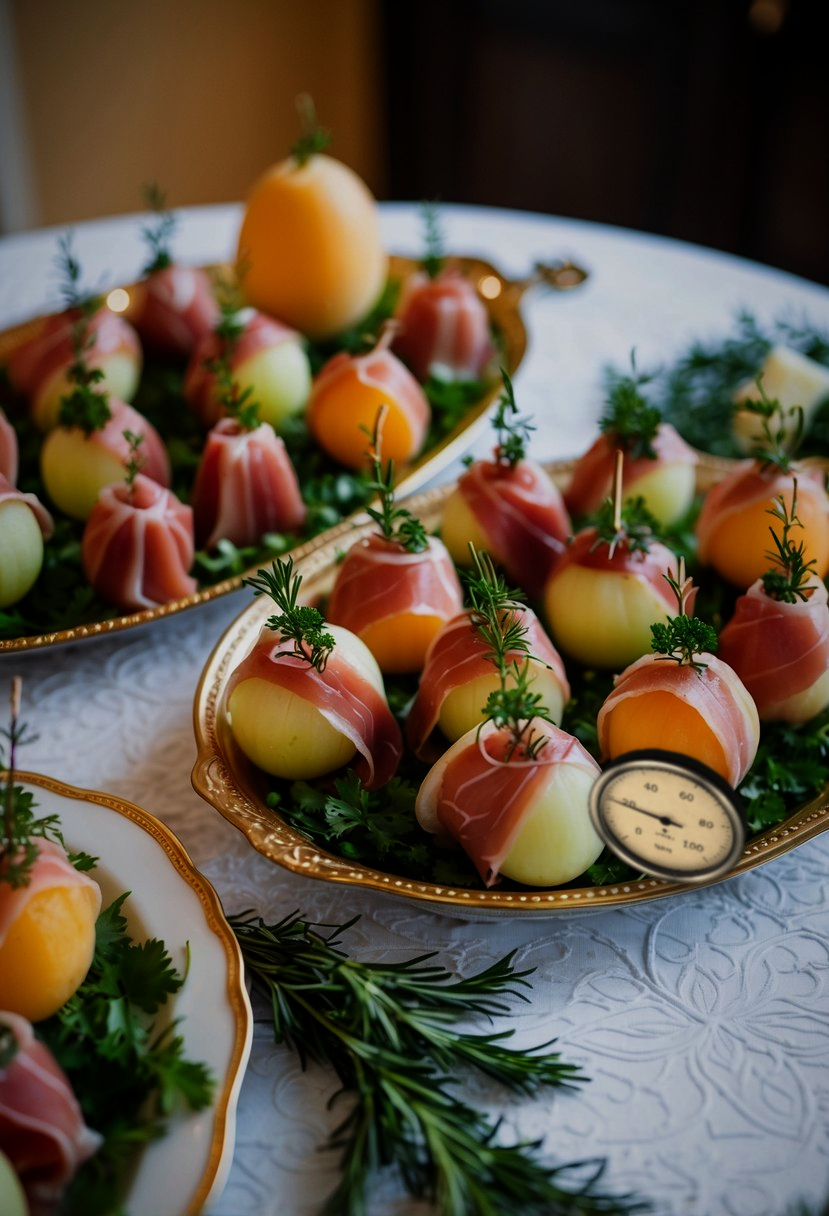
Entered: 20 %
